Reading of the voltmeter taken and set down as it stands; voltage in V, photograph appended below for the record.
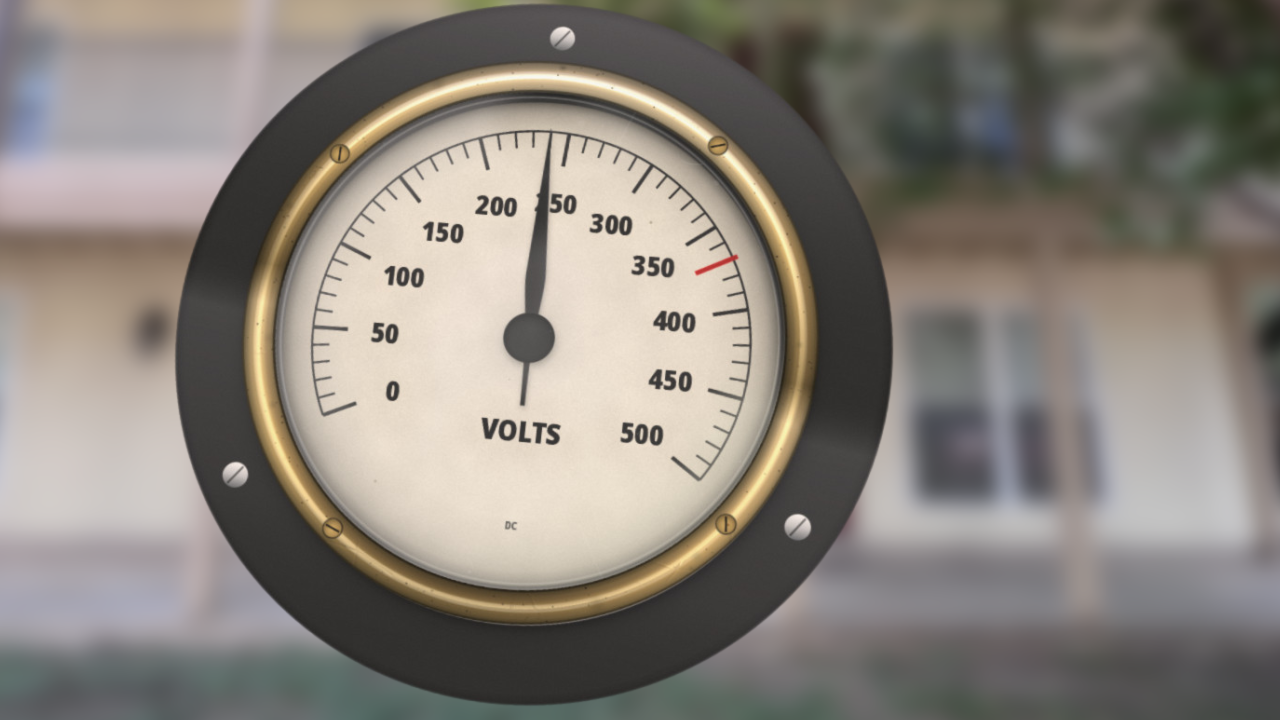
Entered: 240 V
